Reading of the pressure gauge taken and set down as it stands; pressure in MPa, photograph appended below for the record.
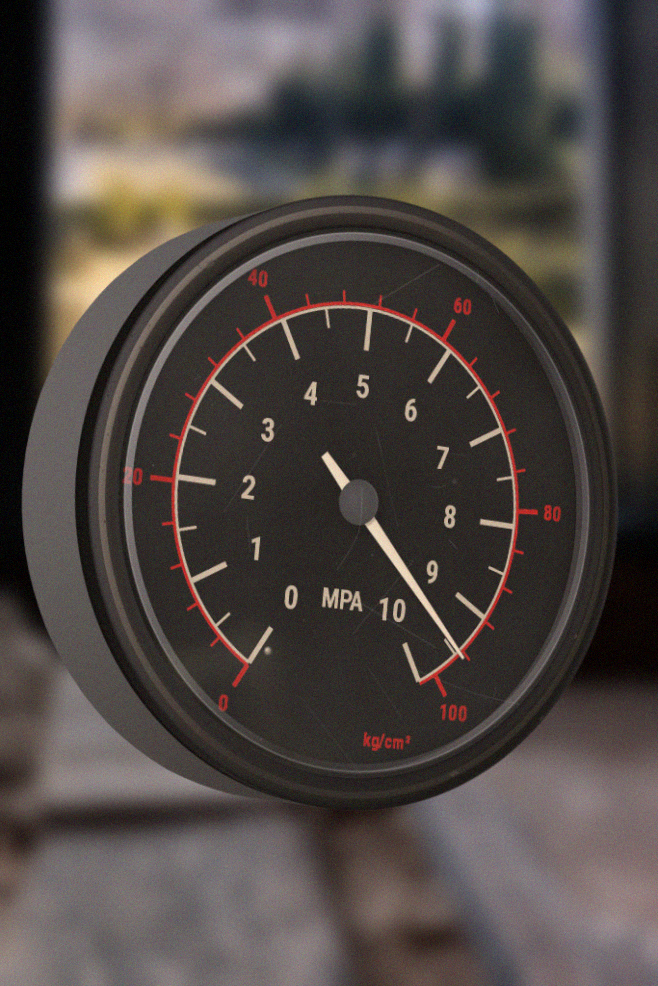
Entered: 9.5 MPa
